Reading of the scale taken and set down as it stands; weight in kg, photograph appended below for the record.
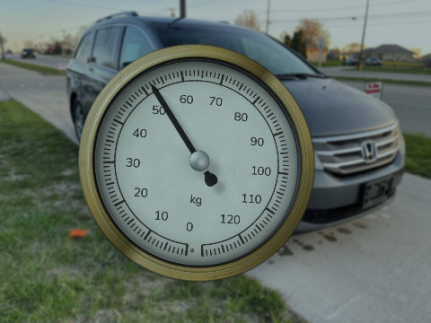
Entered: 52 kg
